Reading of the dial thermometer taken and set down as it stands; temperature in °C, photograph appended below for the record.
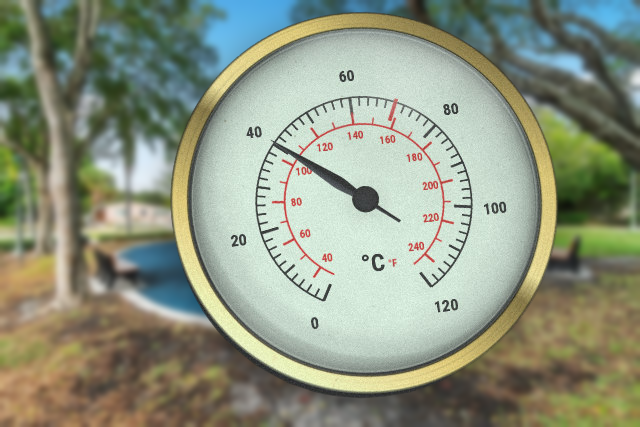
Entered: 40 °C
